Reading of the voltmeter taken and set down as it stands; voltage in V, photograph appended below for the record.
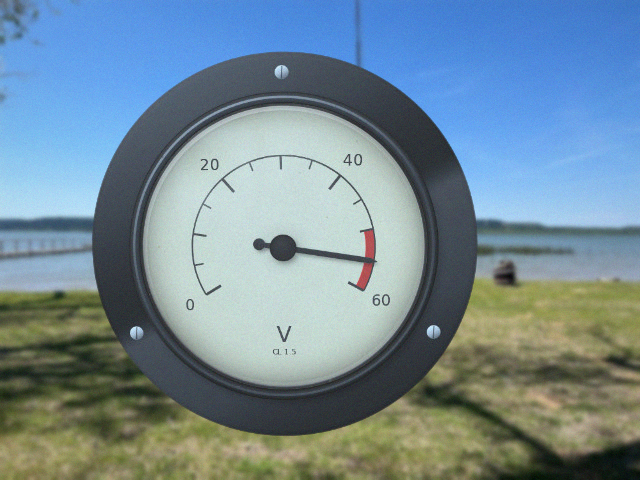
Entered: 55 V
